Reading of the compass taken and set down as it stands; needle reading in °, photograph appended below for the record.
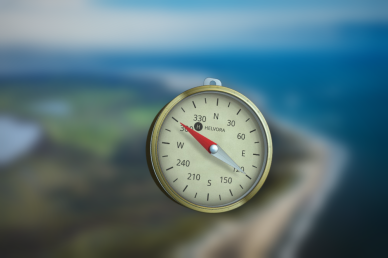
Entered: 300 °
